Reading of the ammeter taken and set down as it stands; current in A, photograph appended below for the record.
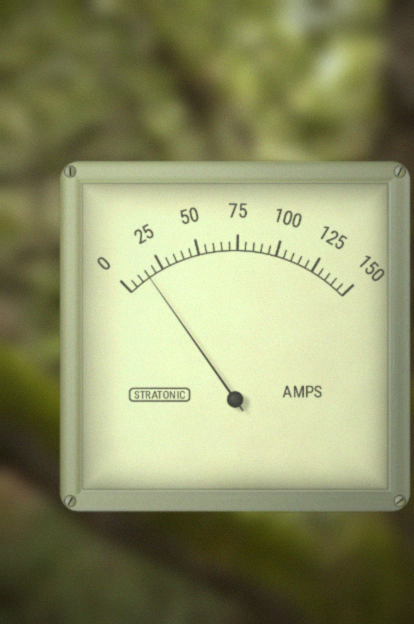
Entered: 15 A
